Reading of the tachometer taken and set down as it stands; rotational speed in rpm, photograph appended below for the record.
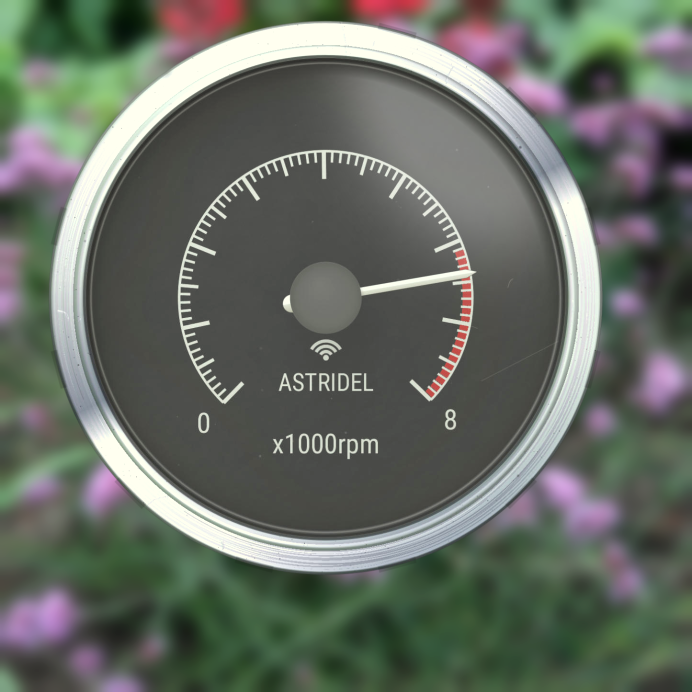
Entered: 6400 rpm
